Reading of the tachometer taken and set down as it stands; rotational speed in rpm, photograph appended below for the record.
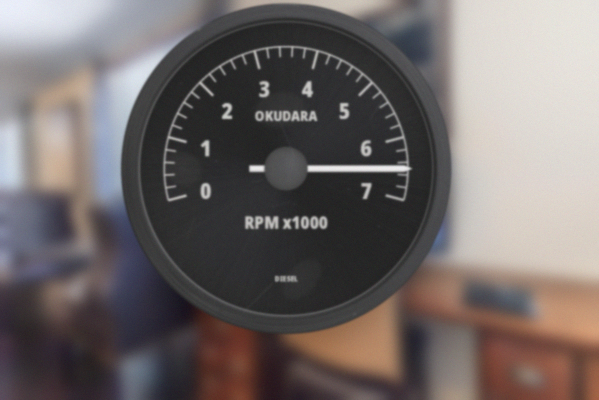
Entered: 6500 rpm
